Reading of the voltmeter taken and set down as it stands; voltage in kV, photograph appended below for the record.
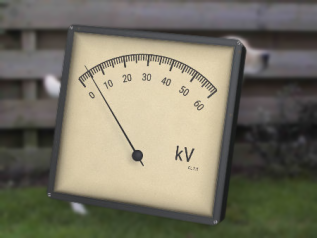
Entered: 5 kV
